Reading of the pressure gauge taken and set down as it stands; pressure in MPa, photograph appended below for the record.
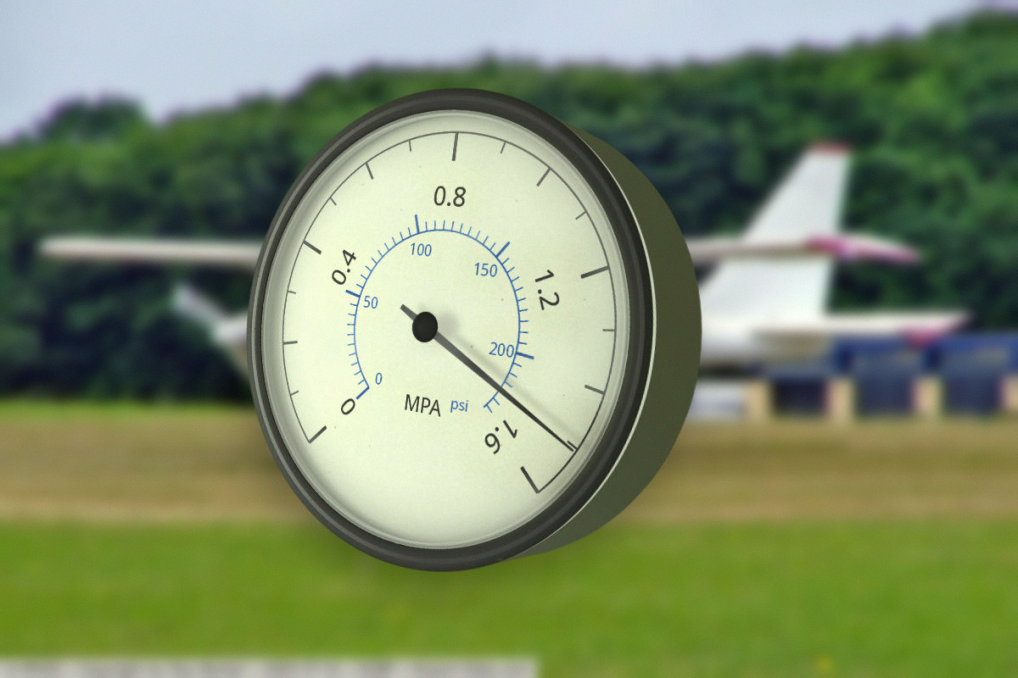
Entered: 1.5 MPa
